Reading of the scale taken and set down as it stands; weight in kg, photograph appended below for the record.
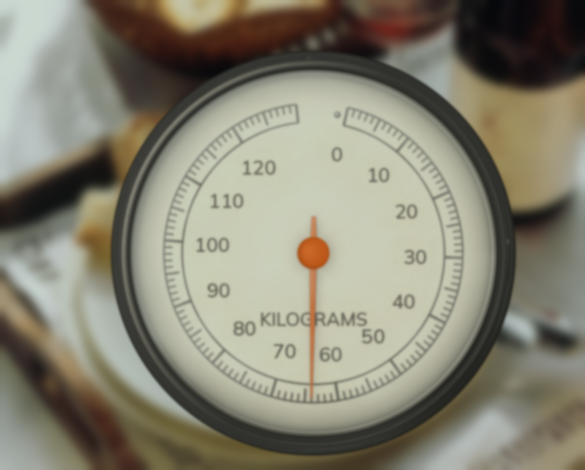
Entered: 64 kg
